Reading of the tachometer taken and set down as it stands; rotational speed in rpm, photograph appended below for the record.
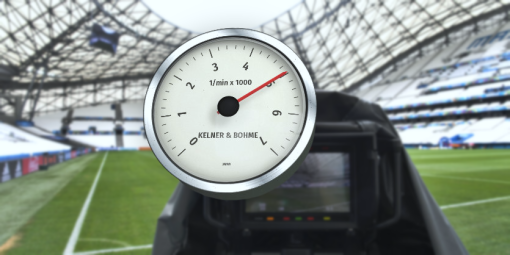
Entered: 5000 rpm
